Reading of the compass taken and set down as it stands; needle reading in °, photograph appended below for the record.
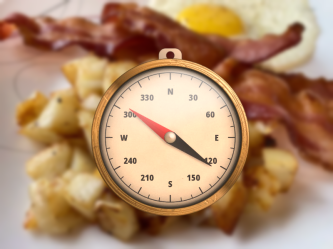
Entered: 305 °
